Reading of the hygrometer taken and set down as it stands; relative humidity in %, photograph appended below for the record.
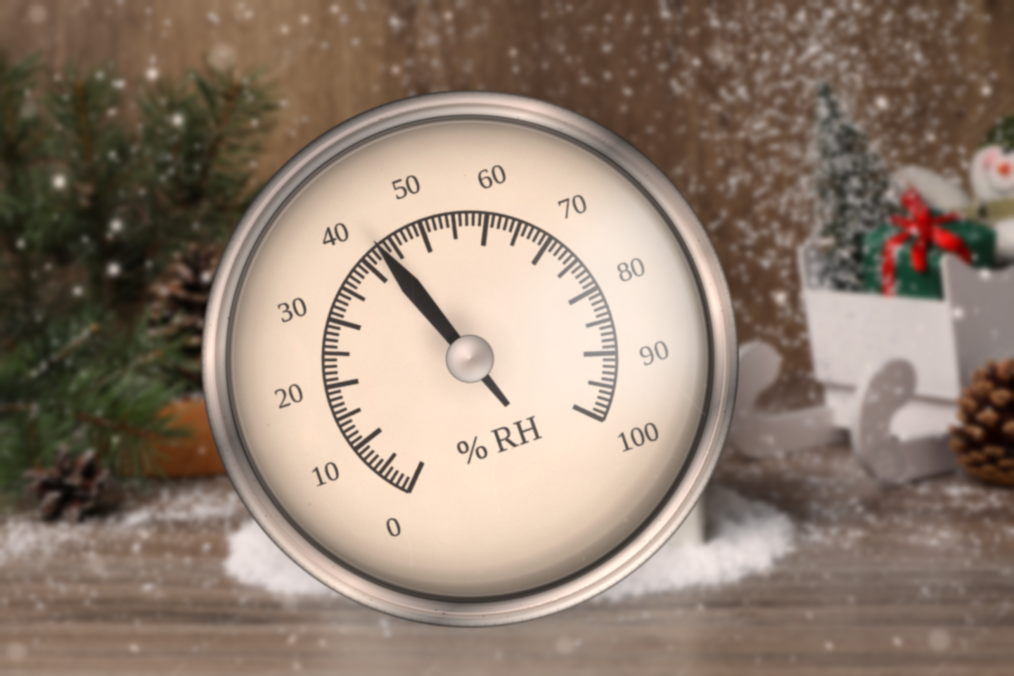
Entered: 43 %
